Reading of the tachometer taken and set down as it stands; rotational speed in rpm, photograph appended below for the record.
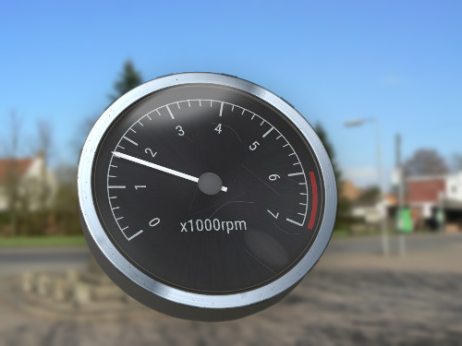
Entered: 1600 rpm
